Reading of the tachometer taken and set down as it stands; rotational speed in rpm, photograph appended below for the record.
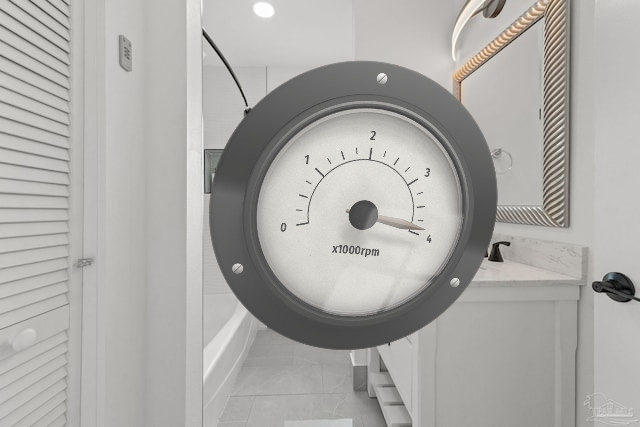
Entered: 3875 rpm
